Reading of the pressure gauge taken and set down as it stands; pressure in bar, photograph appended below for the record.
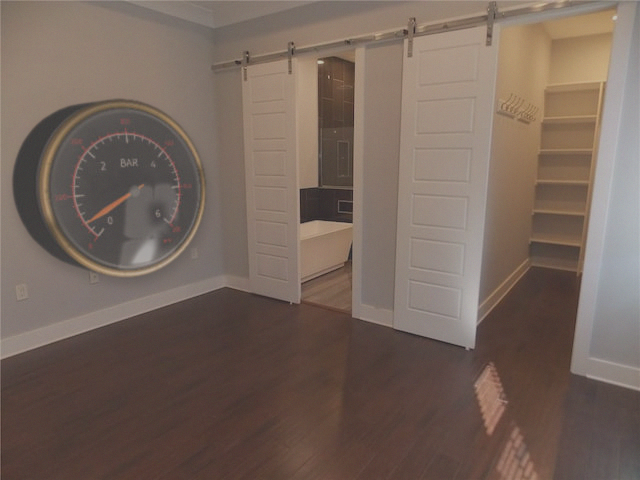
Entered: 0.4 bar
